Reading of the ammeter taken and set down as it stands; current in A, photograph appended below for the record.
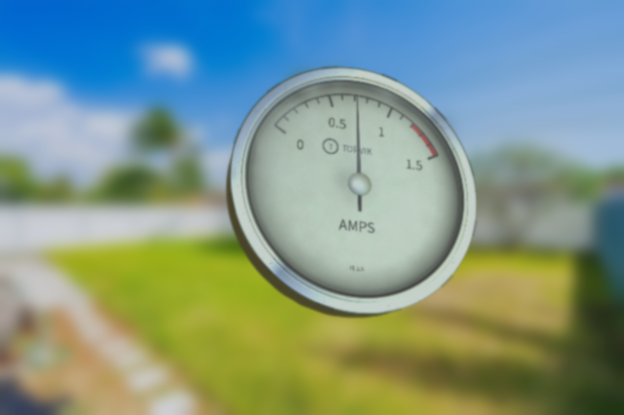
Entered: 0.7 A
